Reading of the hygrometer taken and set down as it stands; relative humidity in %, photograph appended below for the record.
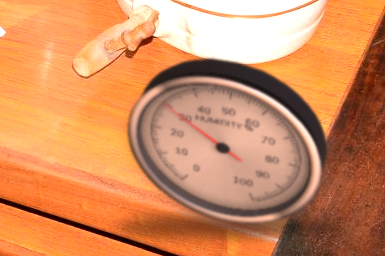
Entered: 30 %
